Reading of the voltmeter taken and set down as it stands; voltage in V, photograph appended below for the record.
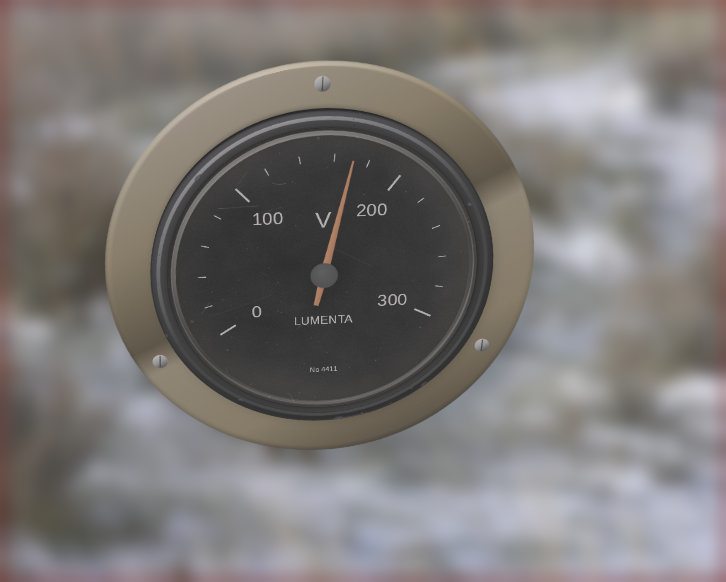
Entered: 170 V
